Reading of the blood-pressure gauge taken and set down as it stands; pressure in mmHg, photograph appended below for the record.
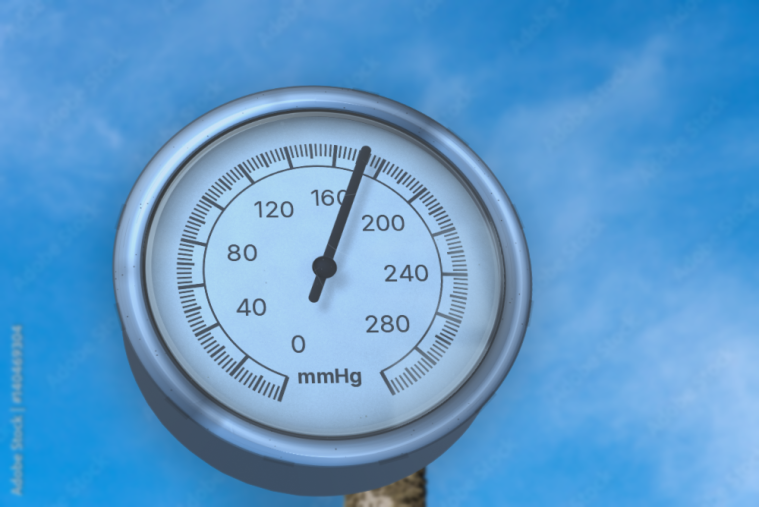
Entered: 172 mmHg
